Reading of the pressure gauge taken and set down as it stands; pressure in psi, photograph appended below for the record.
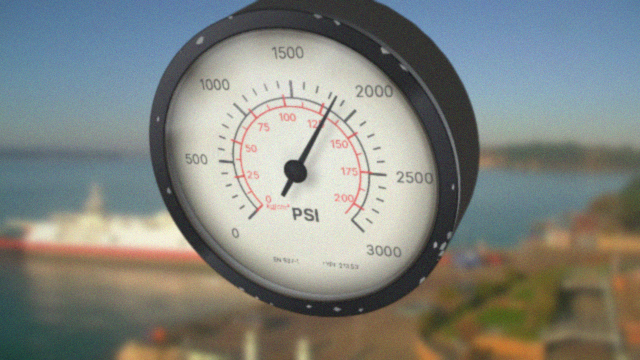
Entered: 1850 psi
